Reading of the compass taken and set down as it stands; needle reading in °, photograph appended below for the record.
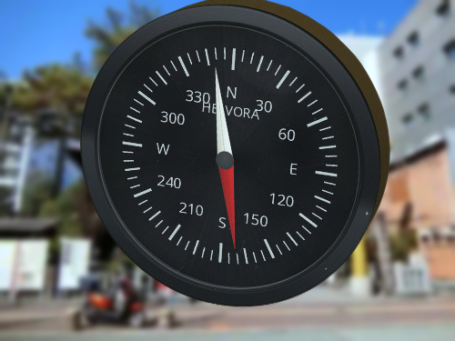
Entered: 170 °
